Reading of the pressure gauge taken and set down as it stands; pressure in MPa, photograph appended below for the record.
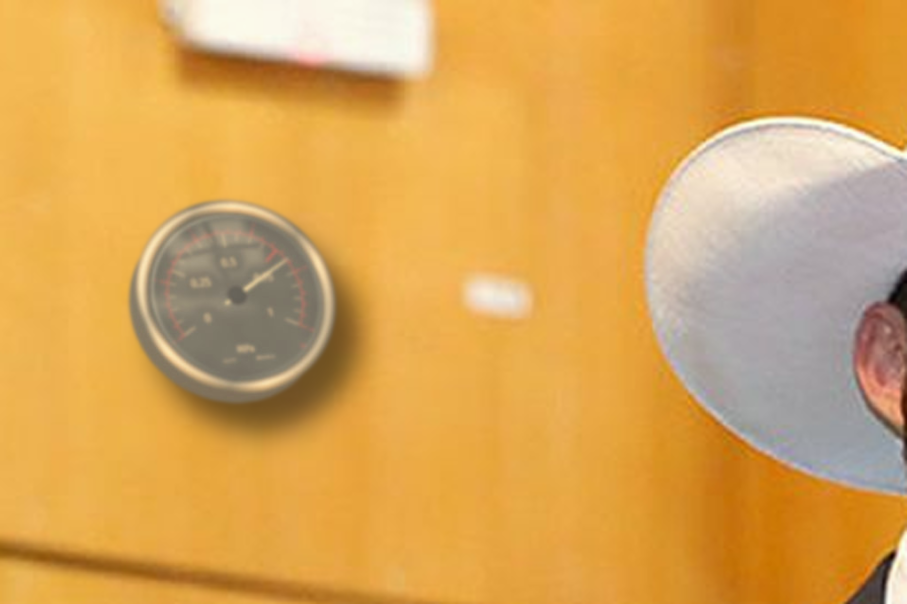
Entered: 0.75 MPa
